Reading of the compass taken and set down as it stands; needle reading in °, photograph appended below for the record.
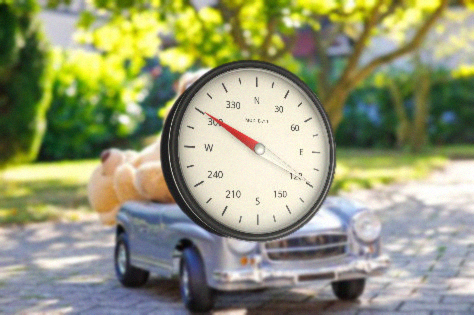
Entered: 300 °
